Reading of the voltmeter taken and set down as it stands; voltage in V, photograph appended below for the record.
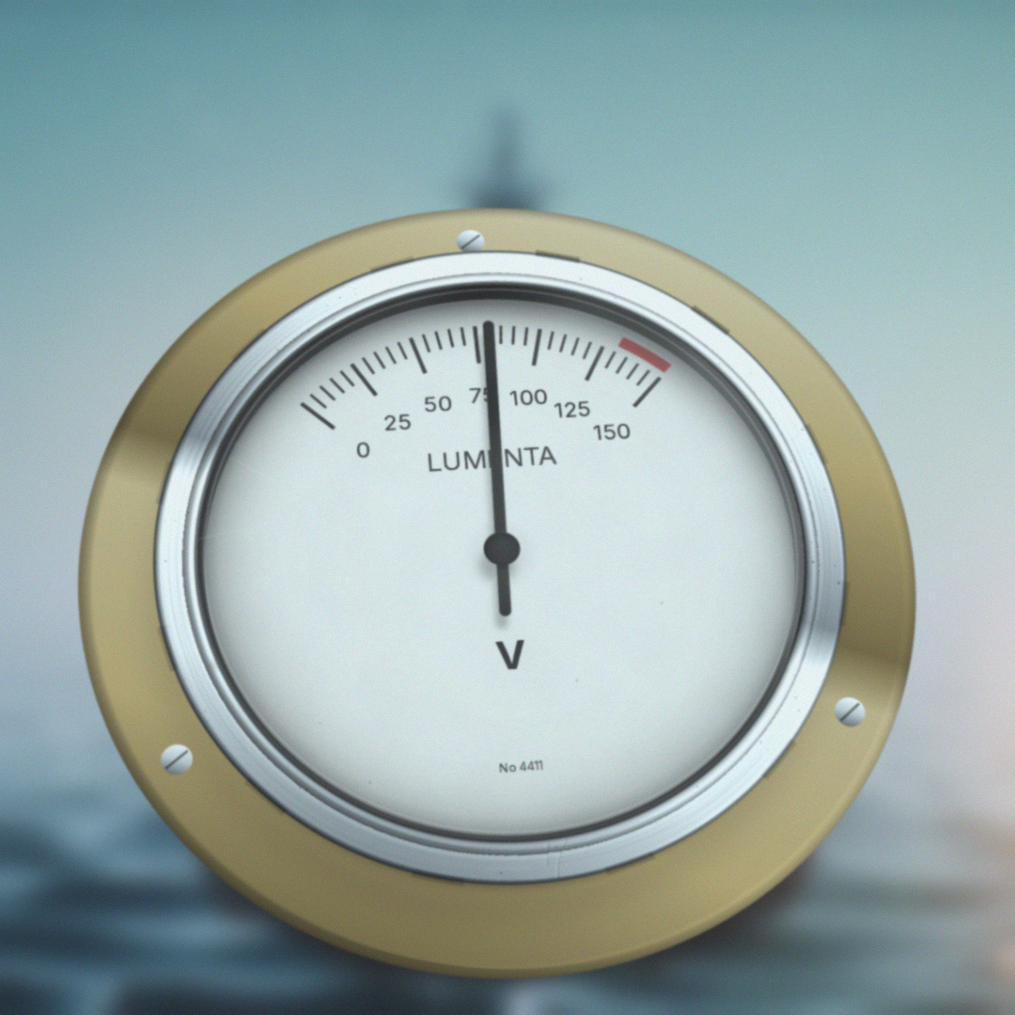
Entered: 80 V
